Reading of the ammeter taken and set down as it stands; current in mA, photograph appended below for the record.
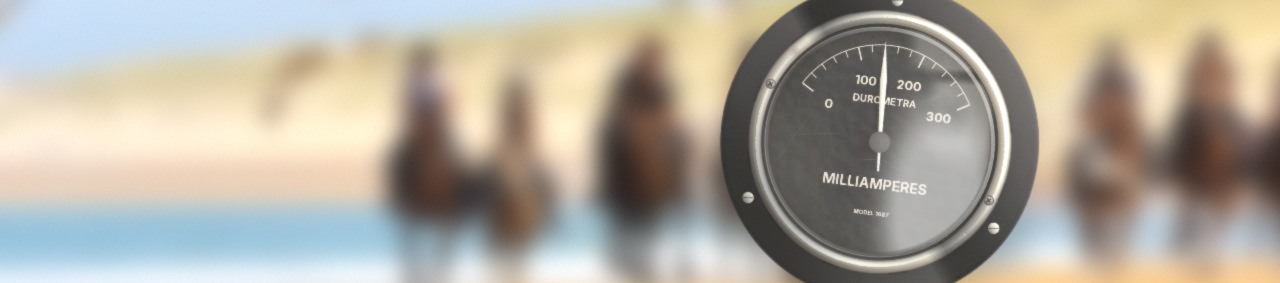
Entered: 140 mA
